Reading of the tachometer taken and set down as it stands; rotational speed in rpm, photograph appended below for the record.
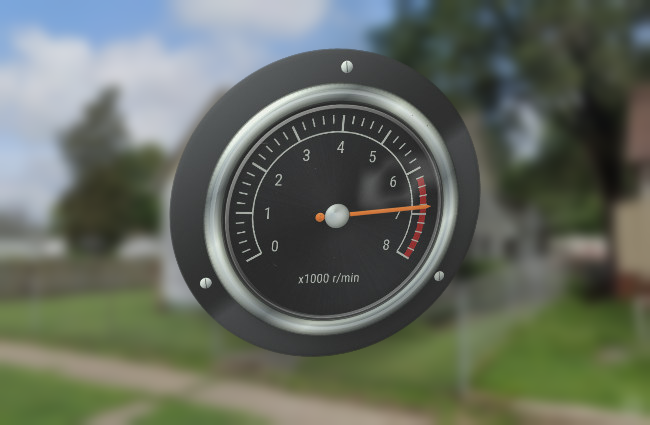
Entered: 6800 rpm
